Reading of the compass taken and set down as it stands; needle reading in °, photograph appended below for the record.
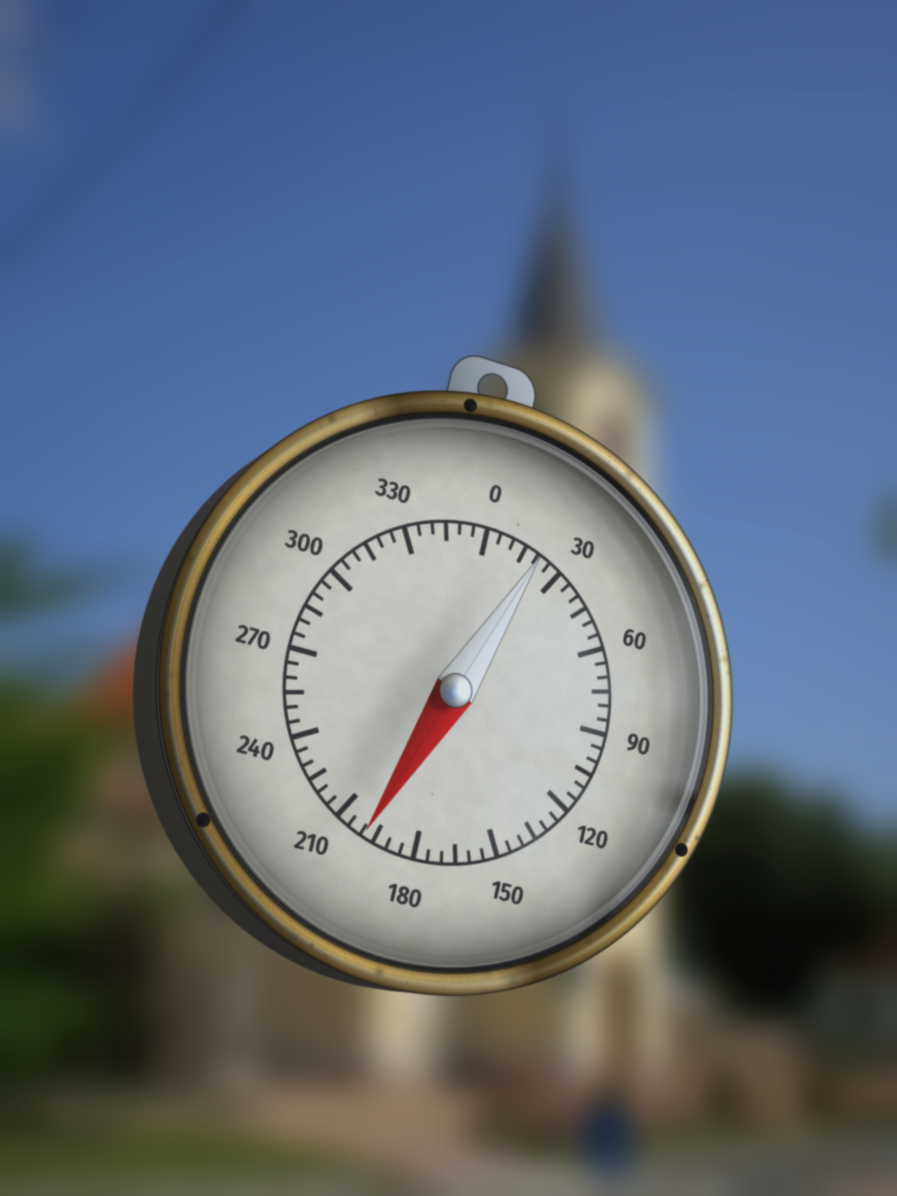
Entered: 200 °
